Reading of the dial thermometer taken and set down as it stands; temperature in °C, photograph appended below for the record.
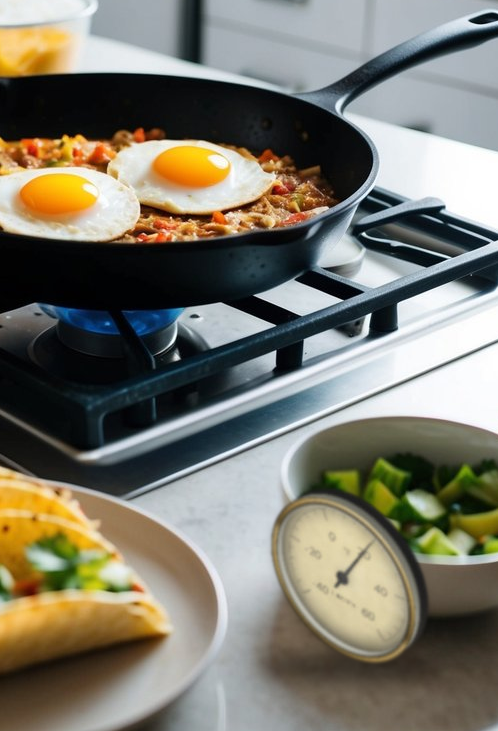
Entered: 20 °C
